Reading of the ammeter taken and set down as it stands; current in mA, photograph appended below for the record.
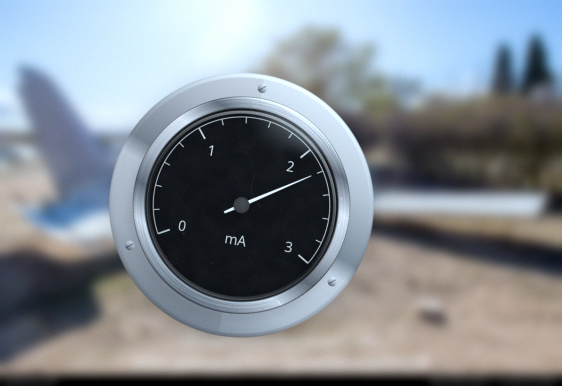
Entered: 2.2 mA
